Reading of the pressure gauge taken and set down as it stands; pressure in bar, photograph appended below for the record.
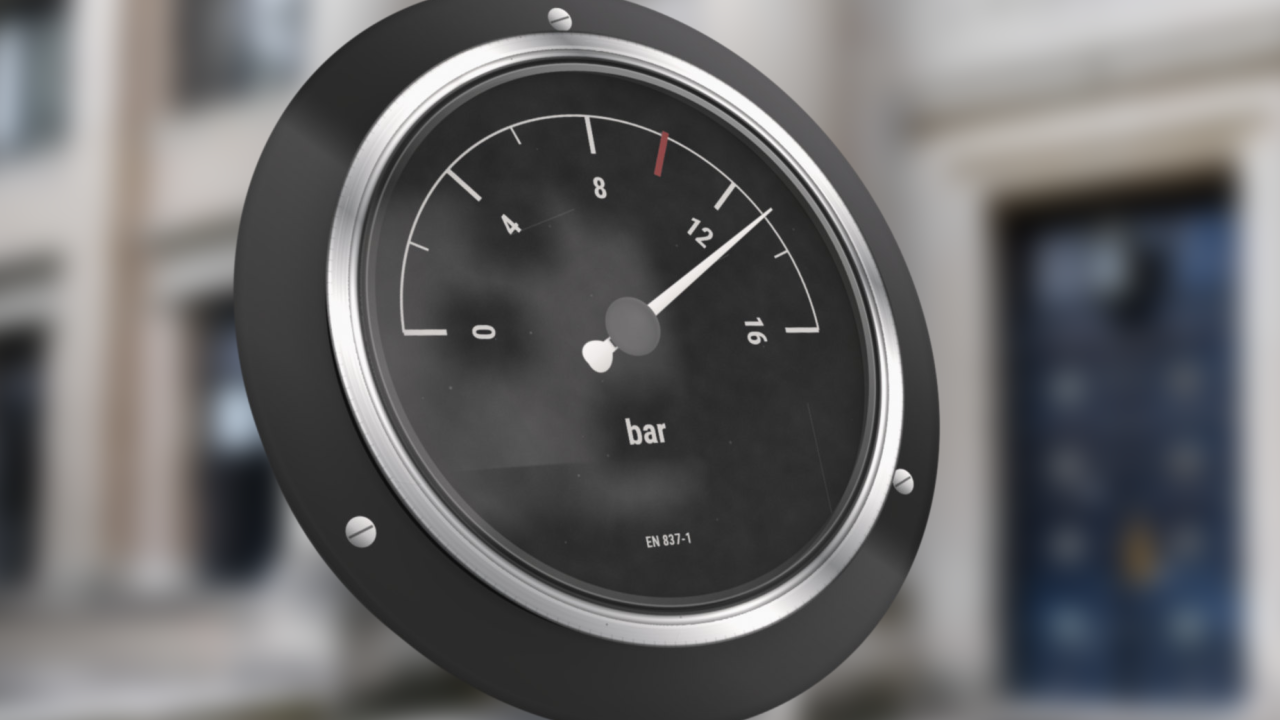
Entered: 13 bar
